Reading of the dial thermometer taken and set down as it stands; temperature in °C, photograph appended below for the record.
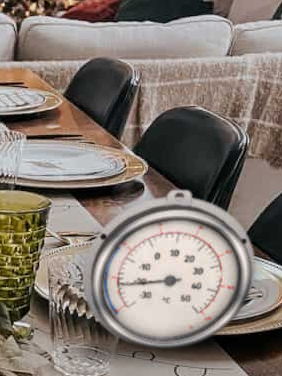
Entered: -20 °C
